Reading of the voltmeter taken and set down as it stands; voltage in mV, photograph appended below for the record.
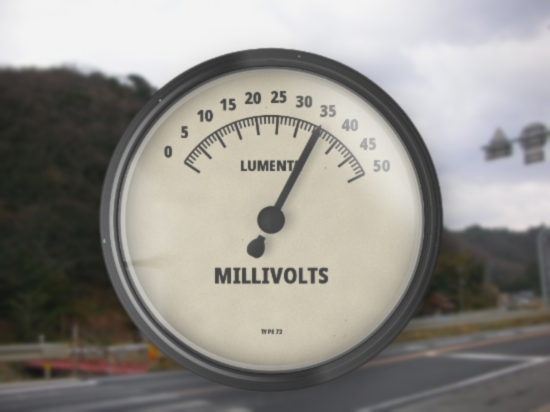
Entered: 35 mV
